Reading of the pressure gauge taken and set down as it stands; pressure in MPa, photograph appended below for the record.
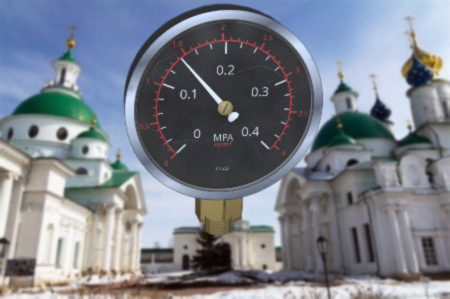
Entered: 0.14 MPa
